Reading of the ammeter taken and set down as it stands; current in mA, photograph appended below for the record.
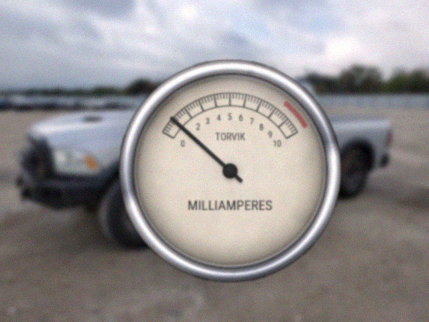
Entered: 1 mA
